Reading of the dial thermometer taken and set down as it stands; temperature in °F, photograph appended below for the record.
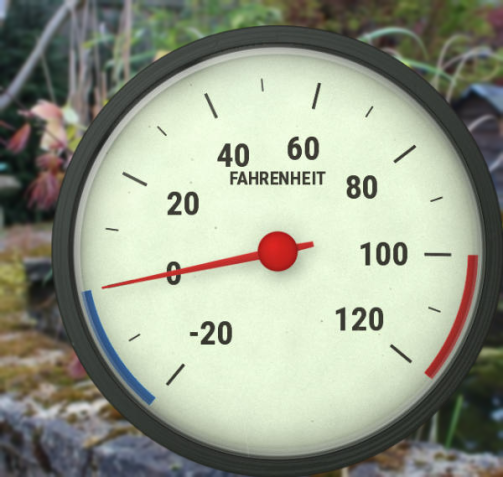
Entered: 0 °F
